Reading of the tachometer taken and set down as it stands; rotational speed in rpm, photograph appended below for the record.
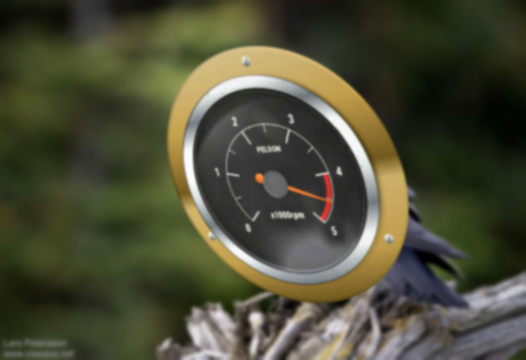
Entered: 4500 rpm
